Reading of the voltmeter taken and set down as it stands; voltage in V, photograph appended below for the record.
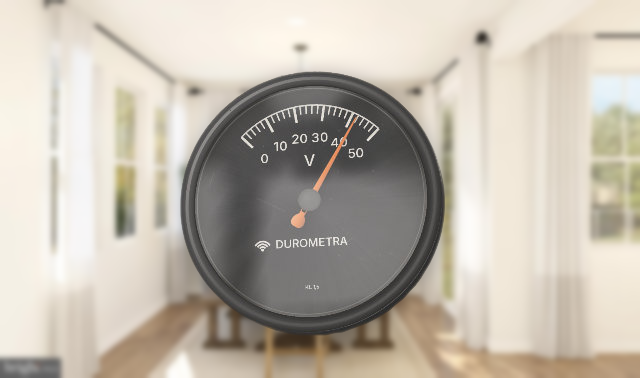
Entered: 42 V
